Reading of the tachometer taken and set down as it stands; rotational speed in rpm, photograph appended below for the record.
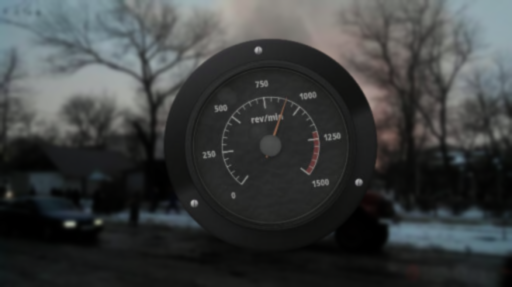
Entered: 900 rpm
